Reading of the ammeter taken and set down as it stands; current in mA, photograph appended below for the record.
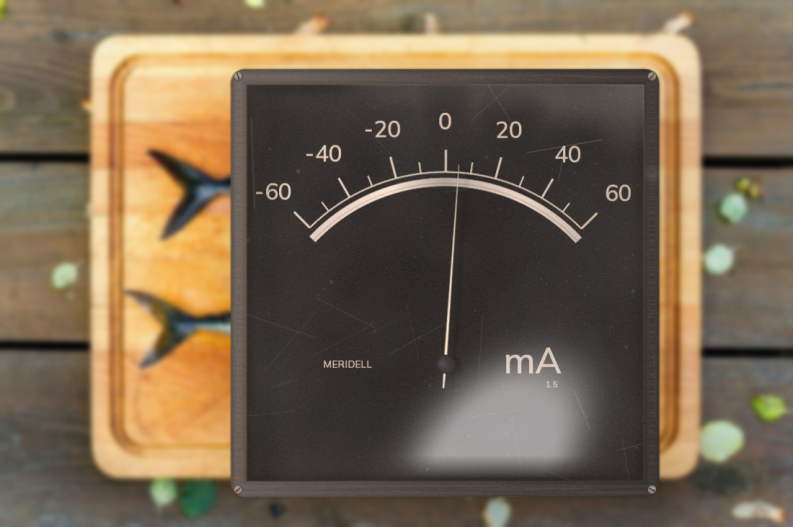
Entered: 5 mA
